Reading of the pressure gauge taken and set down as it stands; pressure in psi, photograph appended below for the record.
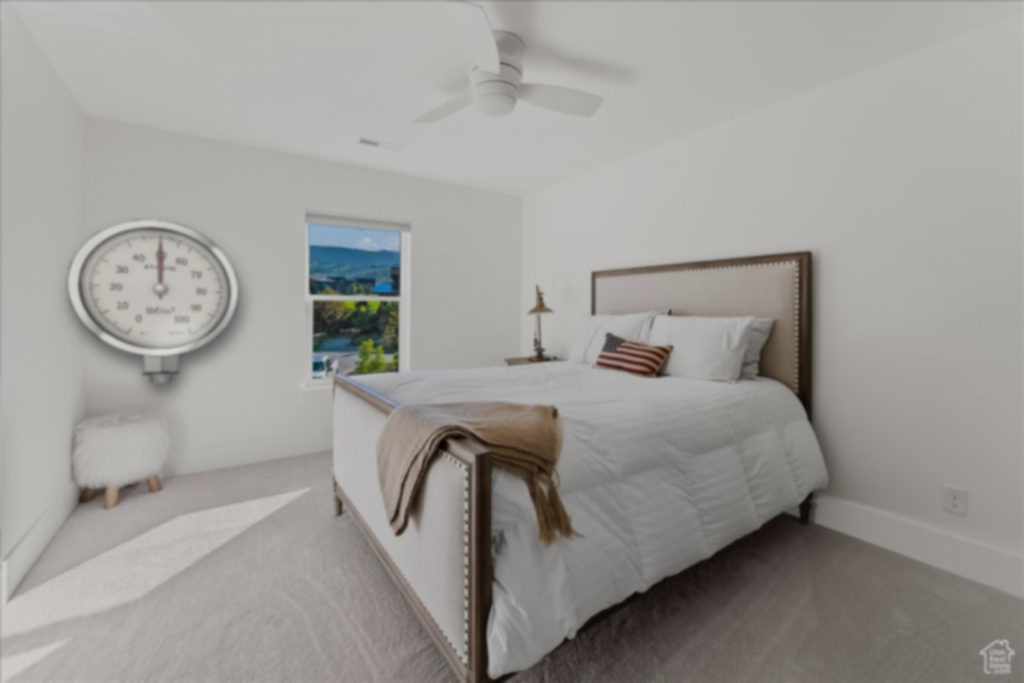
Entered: 50 psi
